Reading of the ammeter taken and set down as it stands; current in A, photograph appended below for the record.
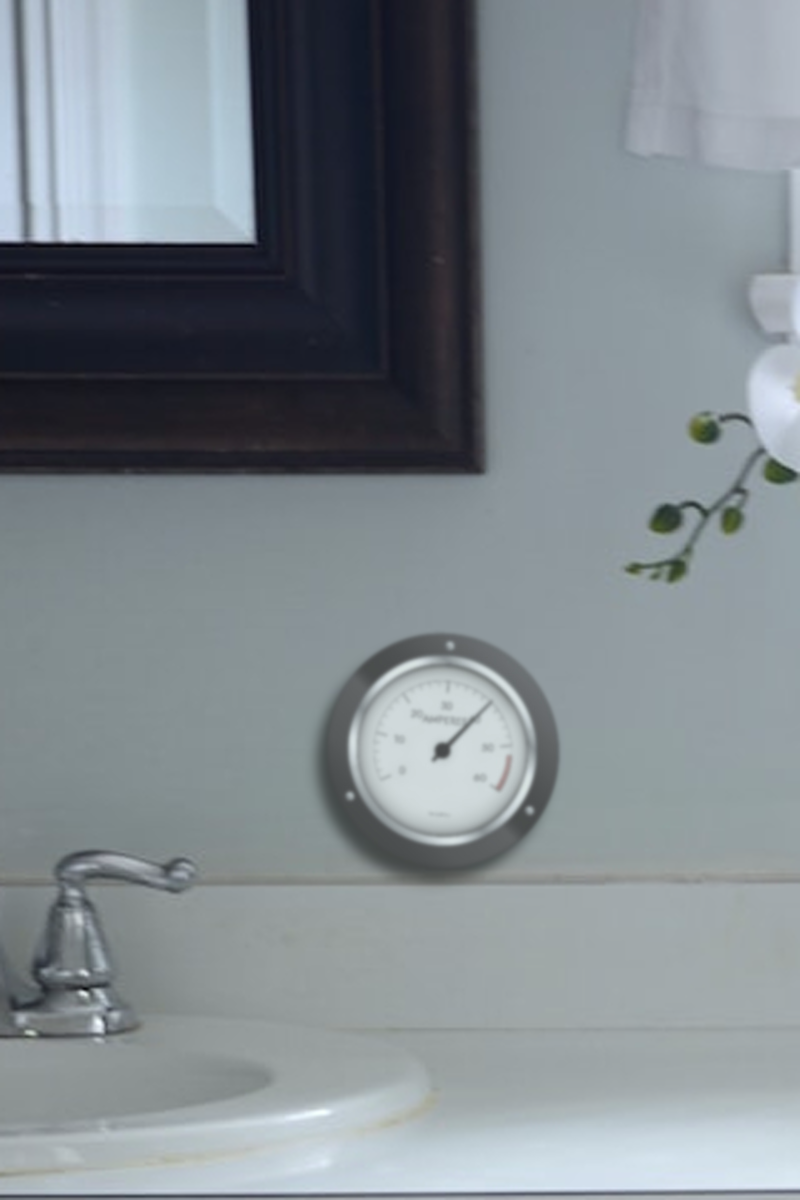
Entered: 40 A
